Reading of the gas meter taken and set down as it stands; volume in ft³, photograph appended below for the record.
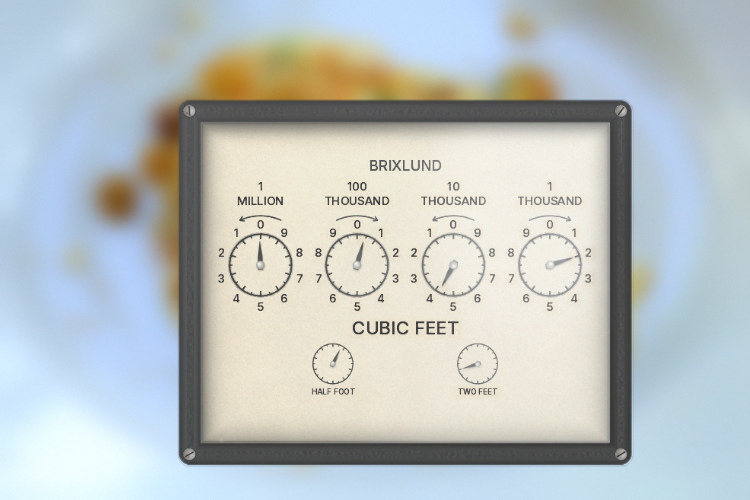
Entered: 4200 ft³
